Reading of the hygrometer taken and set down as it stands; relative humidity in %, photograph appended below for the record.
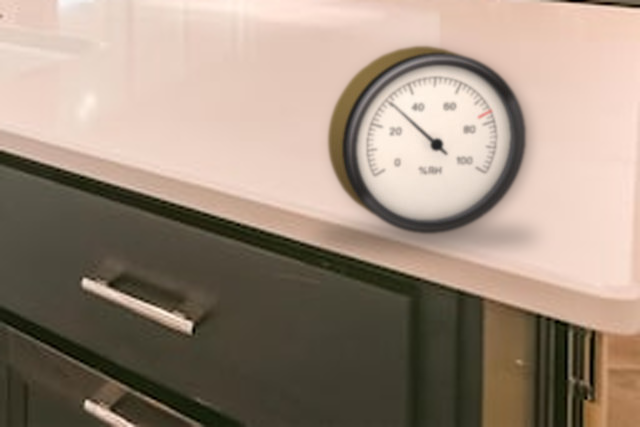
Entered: 30 %
